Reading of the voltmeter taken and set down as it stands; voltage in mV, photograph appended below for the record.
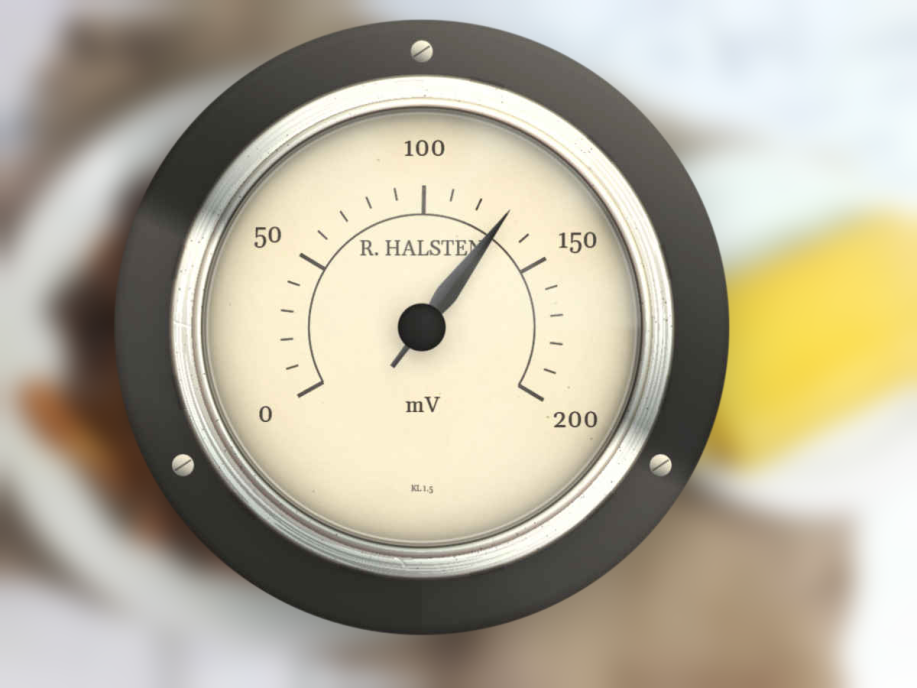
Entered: 130 mV
